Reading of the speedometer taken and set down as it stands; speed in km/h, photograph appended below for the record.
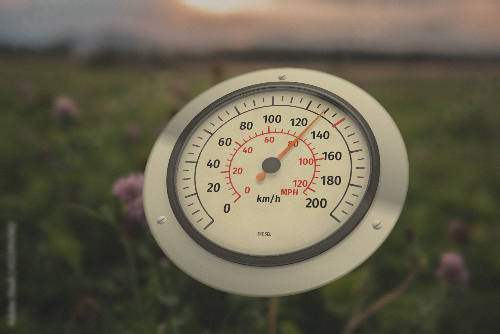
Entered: 130 km/h
